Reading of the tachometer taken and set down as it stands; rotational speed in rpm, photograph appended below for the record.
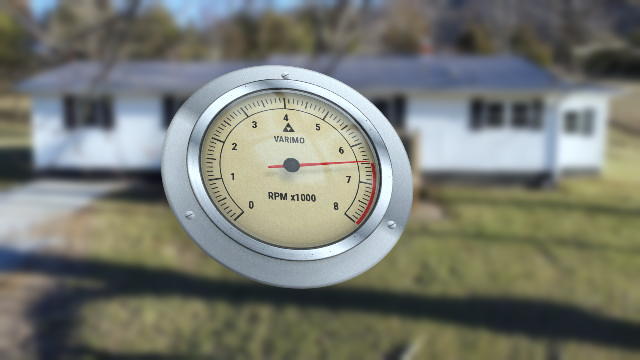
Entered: 6500 rpm
